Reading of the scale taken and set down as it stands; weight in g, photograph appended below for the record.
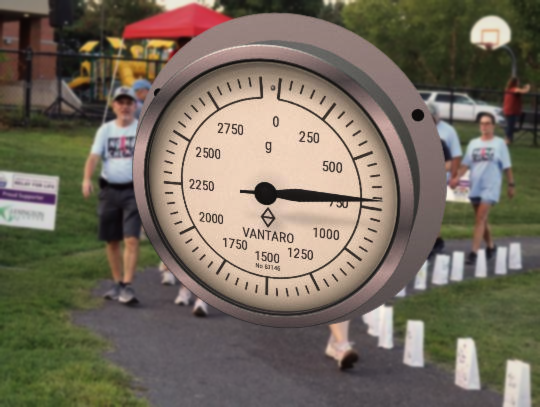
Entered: 700 g
